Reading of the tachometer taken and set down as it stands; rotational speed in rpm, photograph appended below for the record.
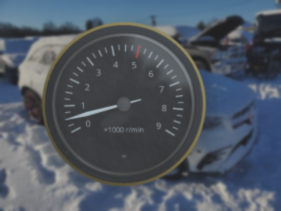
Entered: 500 rpm
